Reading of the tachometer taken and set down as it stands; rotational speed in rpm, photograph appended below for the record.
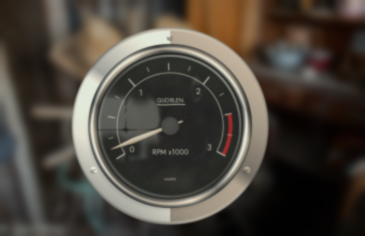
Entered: 125 rpm
